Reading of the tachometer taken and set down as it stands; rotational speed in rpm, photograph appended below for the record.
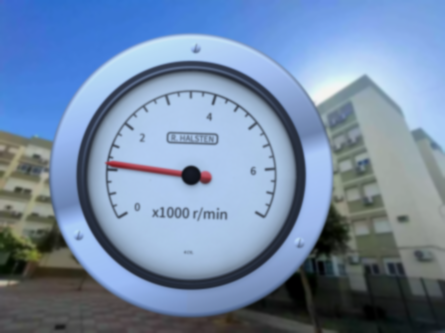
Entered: 1125 rpm
